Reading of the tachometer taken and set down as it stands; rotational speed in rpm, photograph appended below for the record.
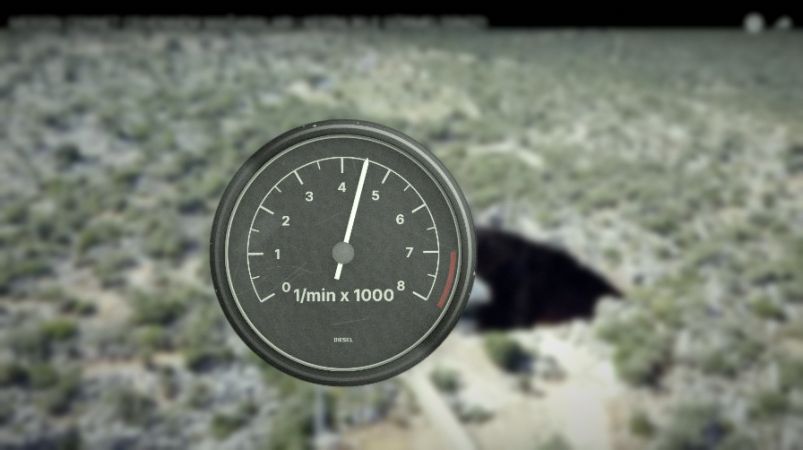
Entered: 4500 rpm
